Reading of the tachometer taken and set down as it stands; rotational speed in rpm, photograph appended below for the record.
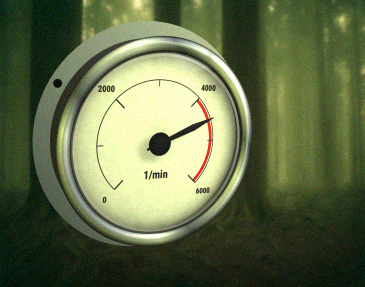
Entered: 4500 rpm
